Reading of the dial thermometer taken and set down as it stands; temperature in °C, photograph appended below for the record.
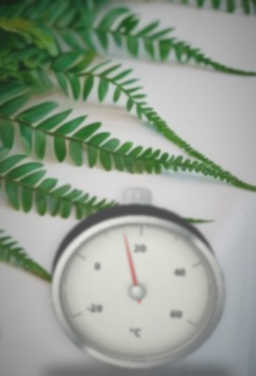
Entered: 15 °C
